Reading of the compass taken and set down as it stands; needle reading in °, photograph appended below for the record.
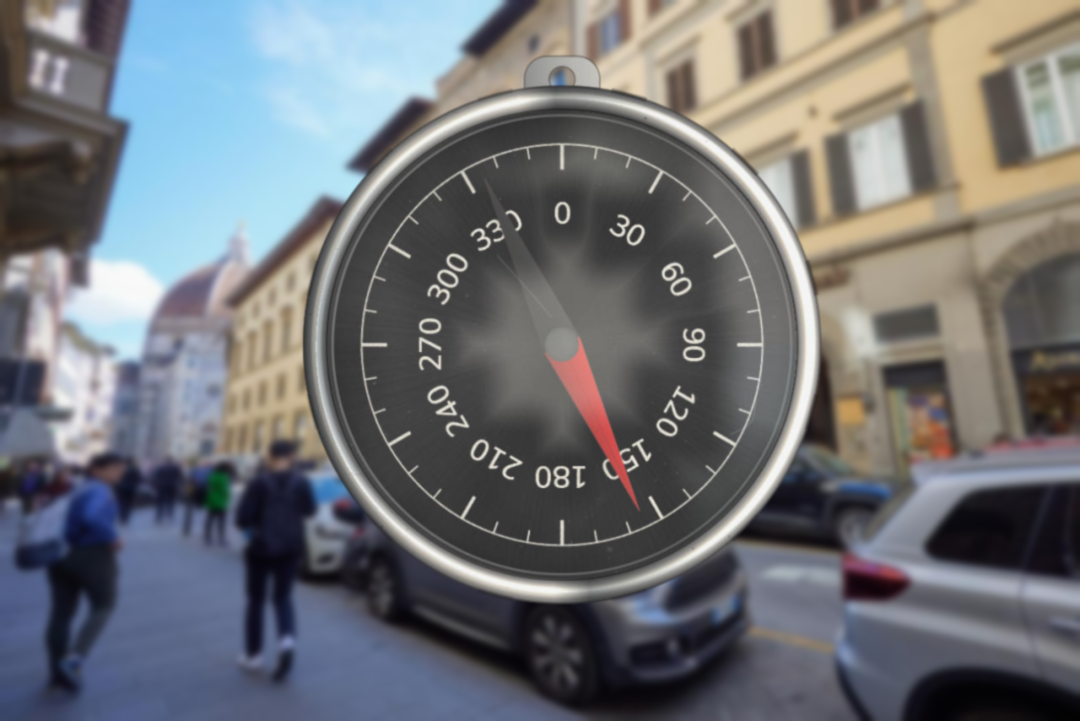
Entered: 155 °
